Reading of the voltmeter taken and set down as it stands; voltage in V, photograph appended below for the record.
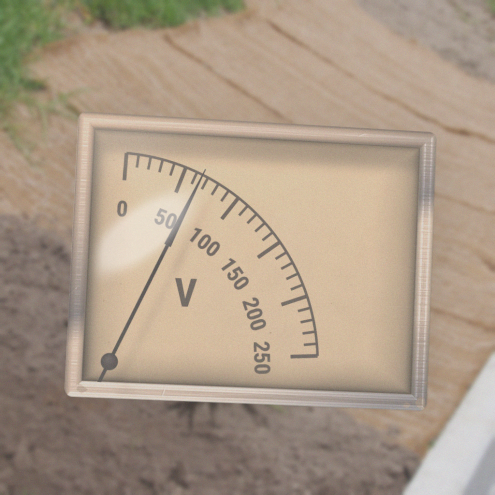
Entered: 65 V
